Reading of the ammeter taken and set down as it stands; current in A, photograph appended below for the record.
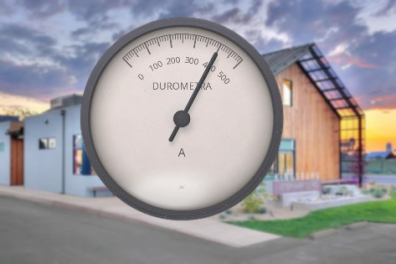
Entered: 400 A
